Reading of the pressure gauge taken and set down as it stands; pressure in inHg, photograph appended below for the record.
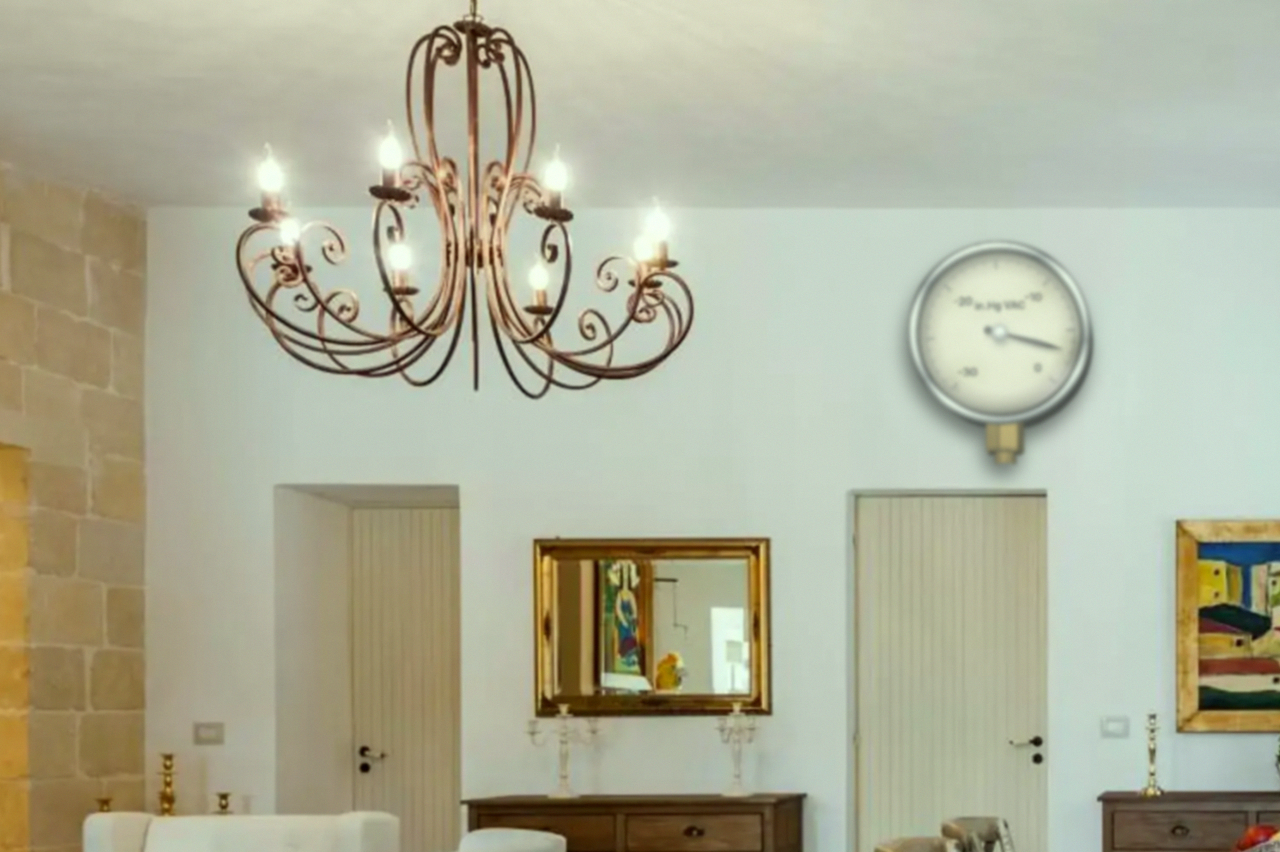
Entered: -3 inHg
